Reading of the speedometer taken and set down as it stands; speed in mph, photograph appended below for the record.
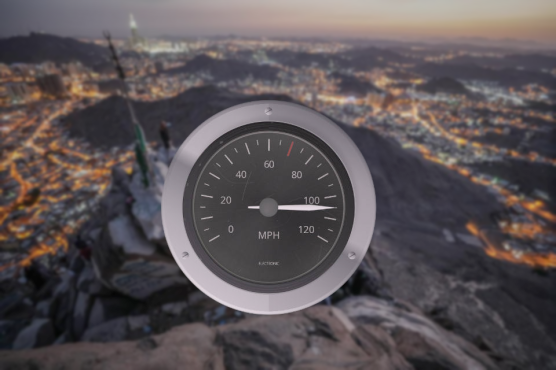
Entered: 105 mph
